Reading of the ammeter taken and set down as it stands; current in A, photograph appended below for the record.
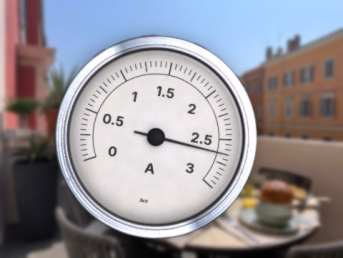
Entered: 2.65 A
